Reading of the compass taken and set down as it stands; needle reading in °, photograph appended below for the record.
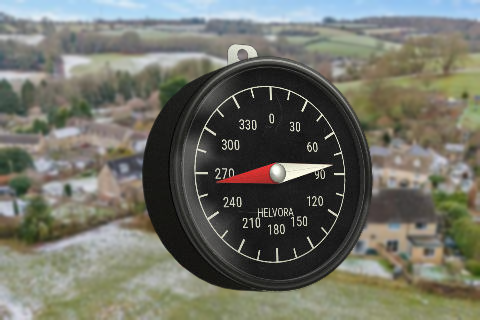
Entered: 262.5 °
